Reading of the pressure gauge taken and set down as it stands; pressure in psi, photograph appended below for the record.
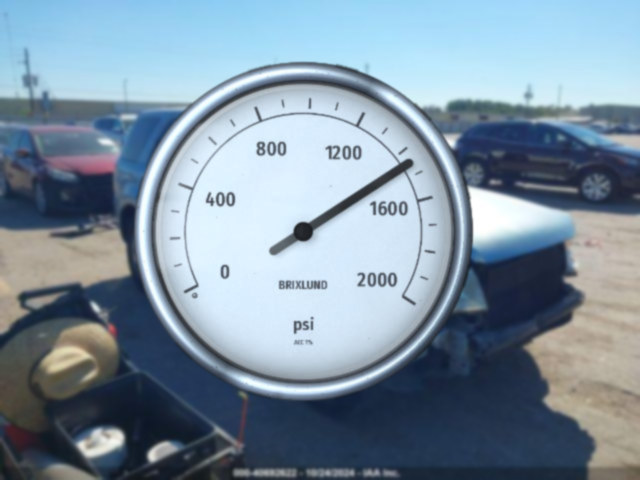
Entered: 1450 psi
